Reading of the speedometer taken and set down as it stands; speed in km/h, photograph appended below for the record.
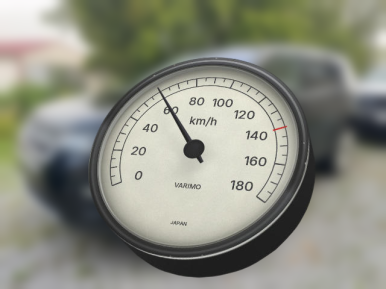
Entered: 60 km/h
